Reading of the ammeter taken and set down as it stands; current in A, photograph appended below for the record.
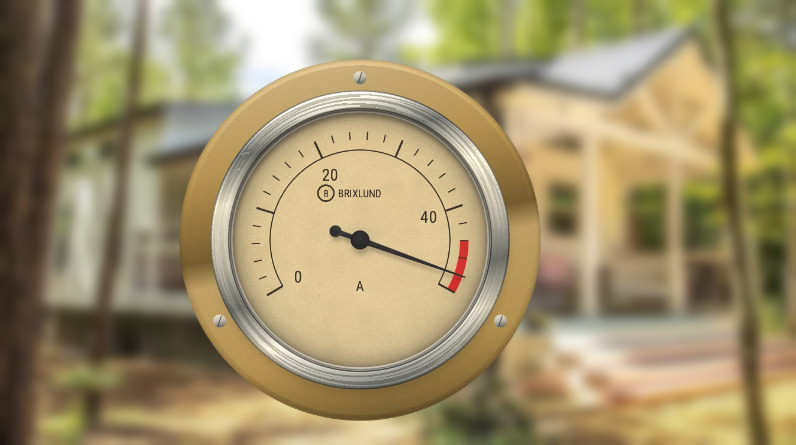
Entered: 48 A
